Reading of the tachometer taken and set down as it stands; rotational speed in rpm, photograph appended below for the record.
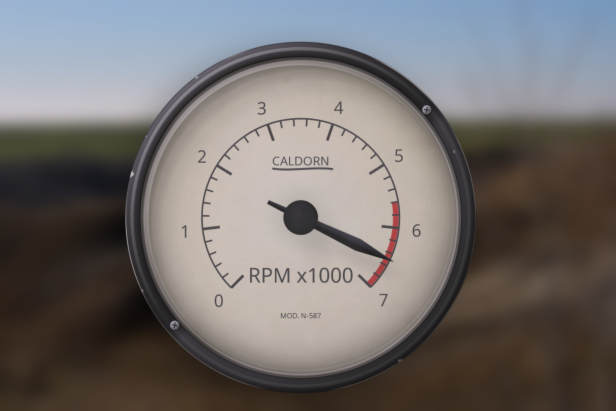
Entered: 6500 rpm
